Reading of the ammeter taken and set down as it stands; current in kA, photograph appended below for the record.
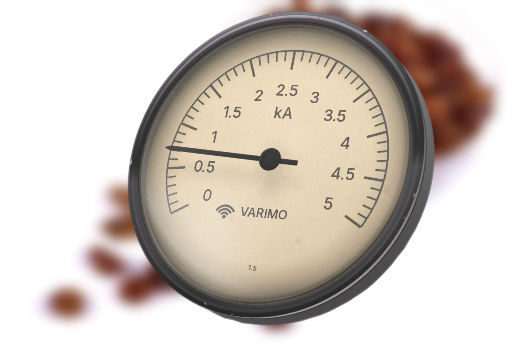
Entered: 0.7 kA
